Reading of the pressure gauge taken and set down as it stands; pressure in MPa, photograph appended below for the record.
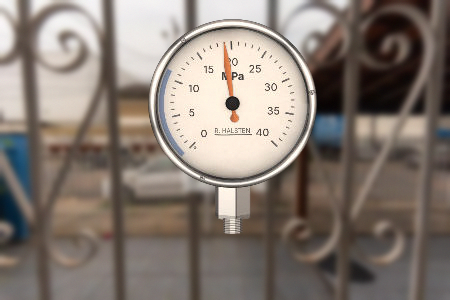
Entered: 19 MPa
